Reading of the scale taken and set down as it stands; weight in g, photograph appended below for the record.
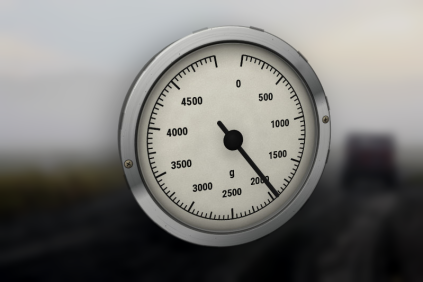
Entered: 1950 g
